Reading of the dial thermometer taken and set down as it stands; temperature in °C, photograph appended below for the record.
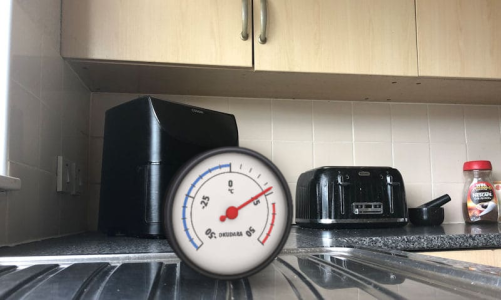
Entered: 22.5 °C
